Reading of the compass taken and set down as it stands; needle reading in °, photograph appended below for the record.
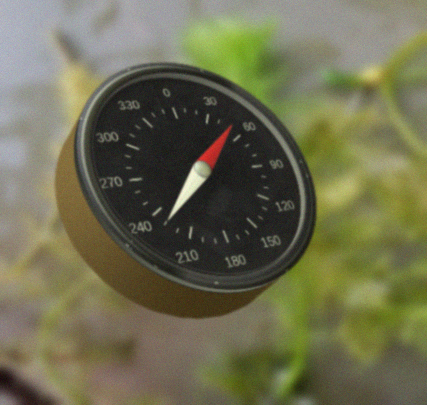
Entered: 50 °
